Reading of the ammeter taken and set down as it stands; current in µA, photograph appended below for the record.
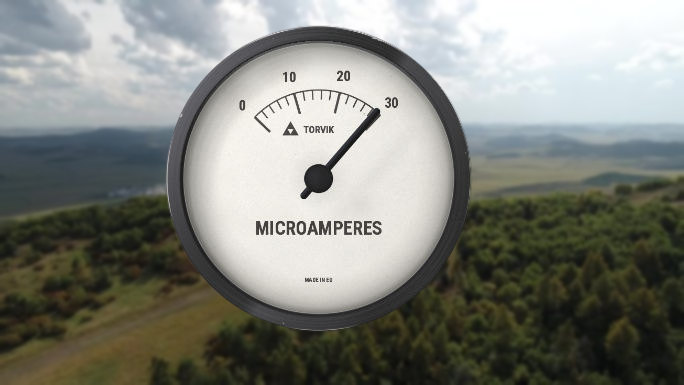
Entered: 29 µA
